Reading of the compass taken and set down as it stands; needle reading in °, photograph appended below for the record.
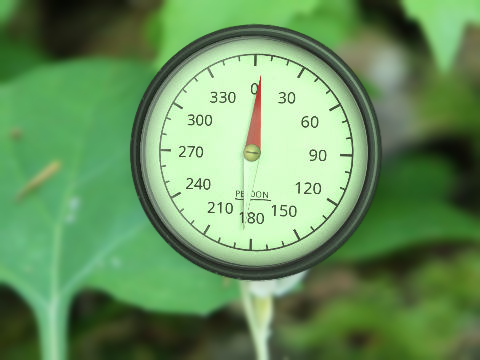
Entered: 5 °
